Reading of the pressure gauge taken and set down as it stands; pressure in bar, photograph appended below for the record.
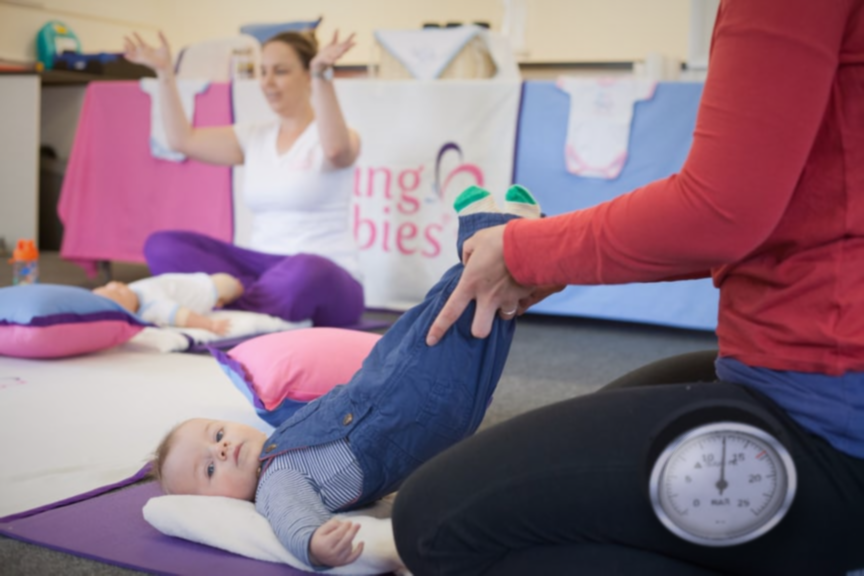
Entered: 12.5 bar
